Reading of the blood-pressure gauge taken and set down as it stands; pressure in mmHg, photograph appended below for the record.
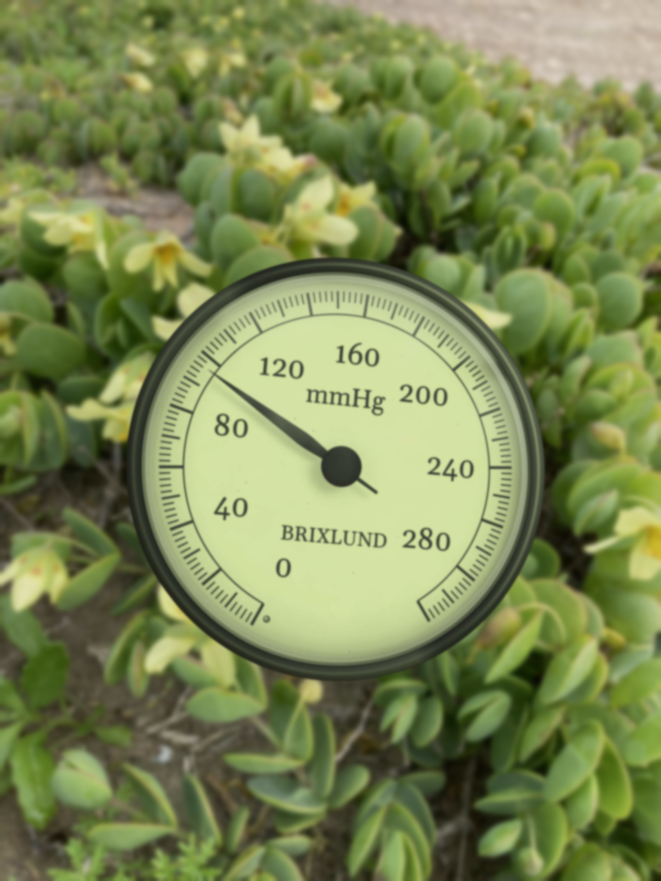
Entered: 96 mmHg
